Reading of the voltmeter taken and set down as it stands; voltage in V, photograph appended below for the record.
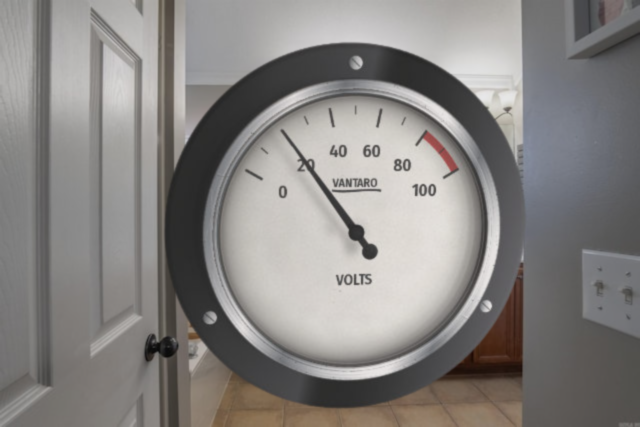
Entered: 20 V
